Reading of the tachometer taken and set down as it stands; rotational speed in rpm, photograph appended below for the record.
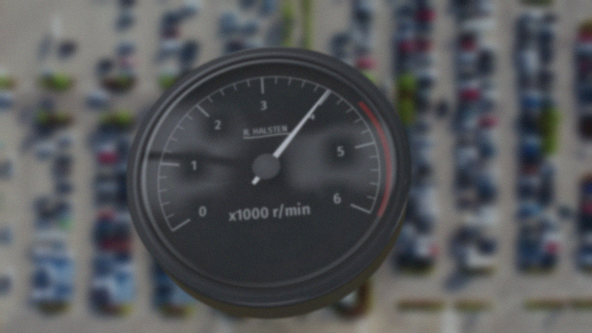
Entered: 4000 rpm
